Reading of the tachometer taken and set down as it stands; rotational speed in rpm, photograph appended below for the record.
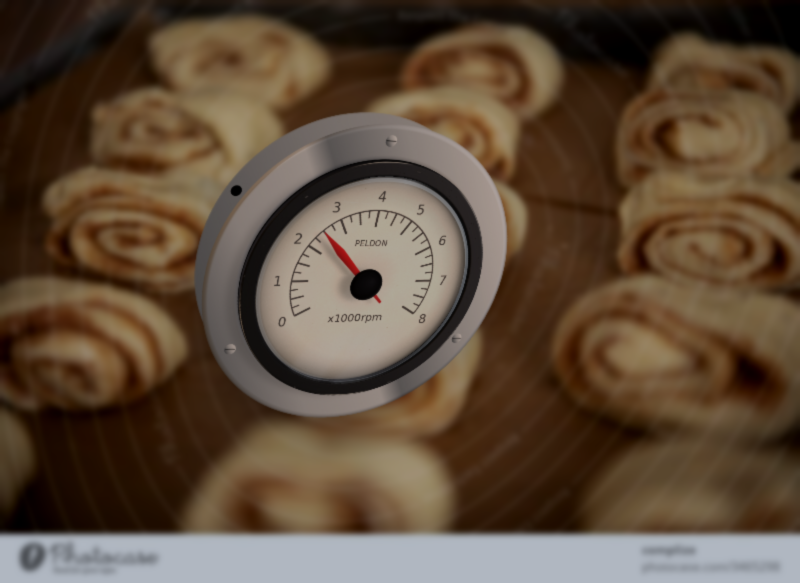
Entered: 2500 rpm
